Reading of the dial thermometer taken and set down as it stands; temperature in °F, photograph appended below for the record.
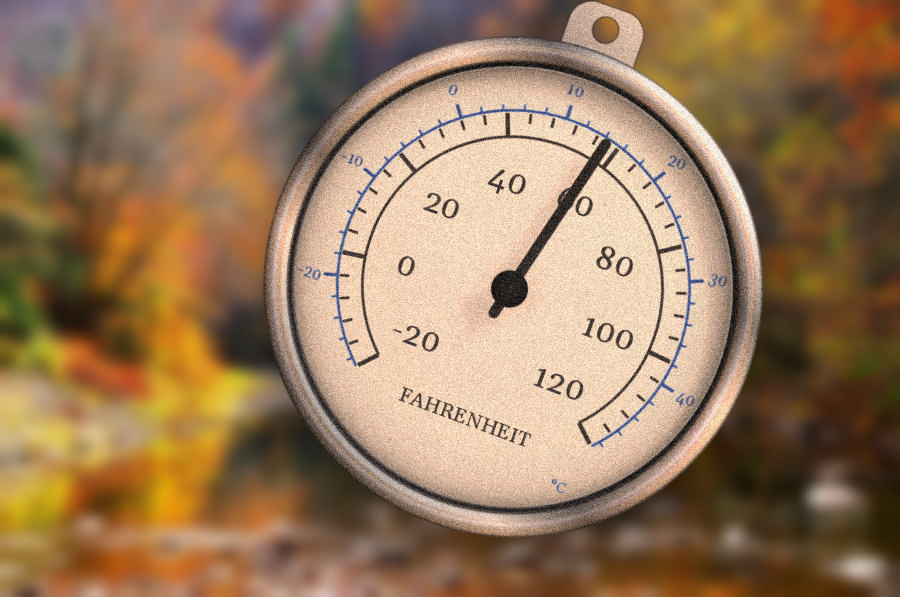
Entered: 58 °F
